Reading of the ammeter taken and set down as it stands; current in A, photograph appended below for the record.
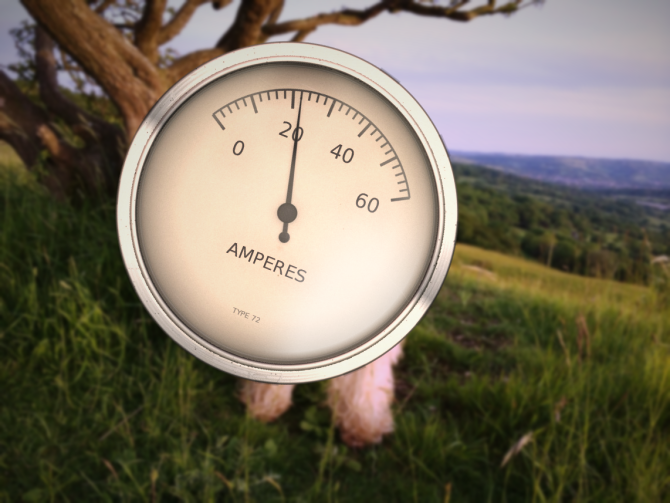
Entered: 22 A
